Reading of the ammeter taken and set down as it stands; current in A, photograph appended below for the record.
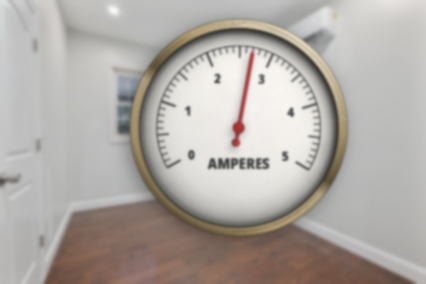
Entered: 2.7 A
